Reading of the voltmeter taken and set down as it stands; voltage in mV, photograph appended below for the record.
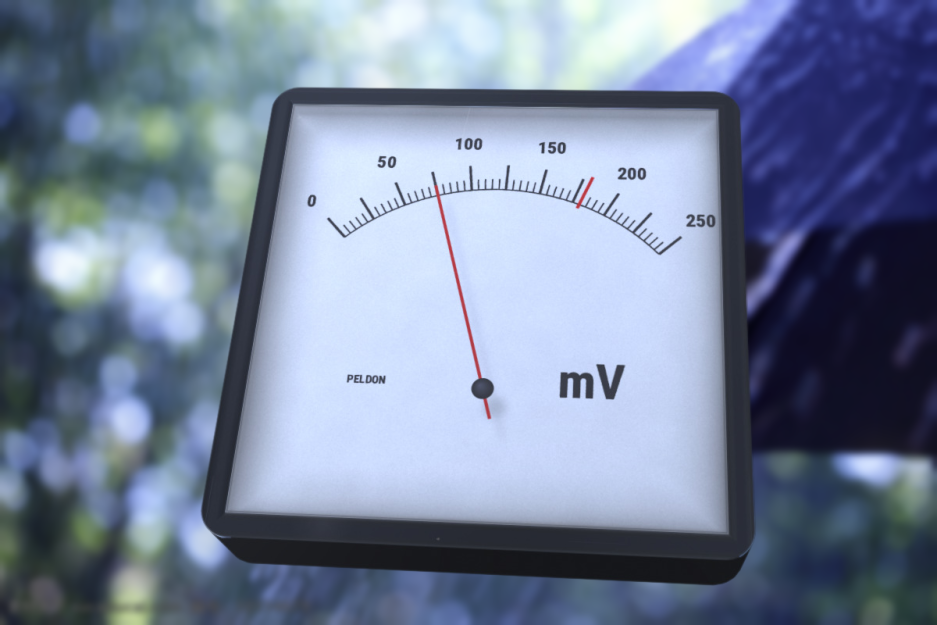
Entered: 75 mV
